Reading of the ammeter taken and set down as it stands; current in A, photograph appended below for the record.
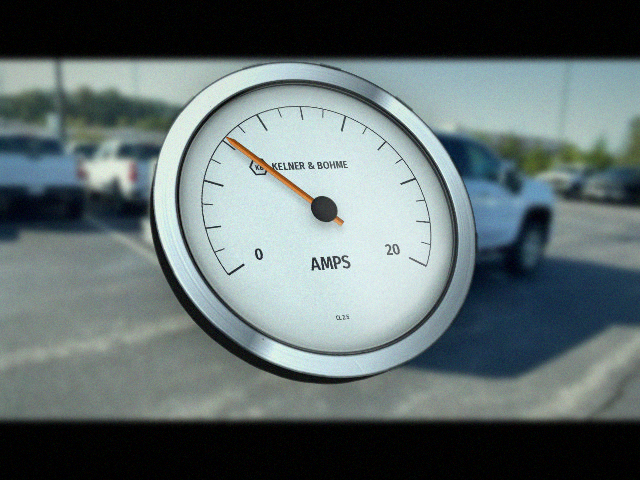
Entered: 6 A
